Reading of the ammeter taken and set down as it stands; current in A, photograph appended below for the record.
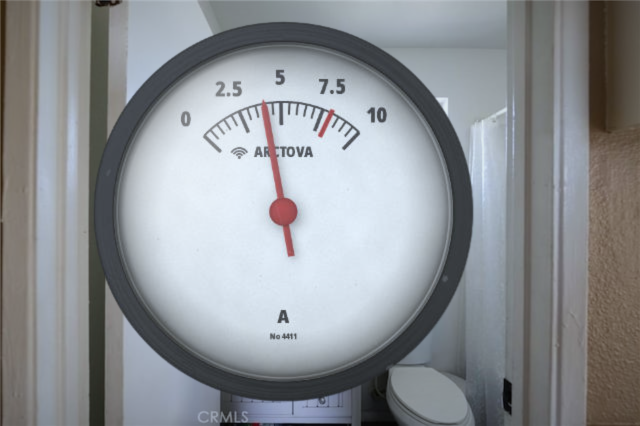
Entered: 4 A
